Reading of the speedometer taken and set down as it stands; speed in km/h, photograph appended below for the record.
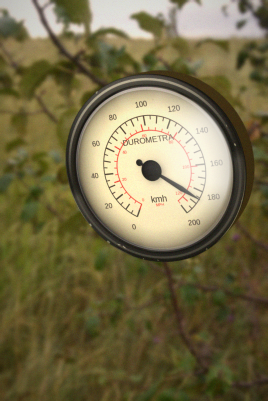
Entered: 185 km/h
